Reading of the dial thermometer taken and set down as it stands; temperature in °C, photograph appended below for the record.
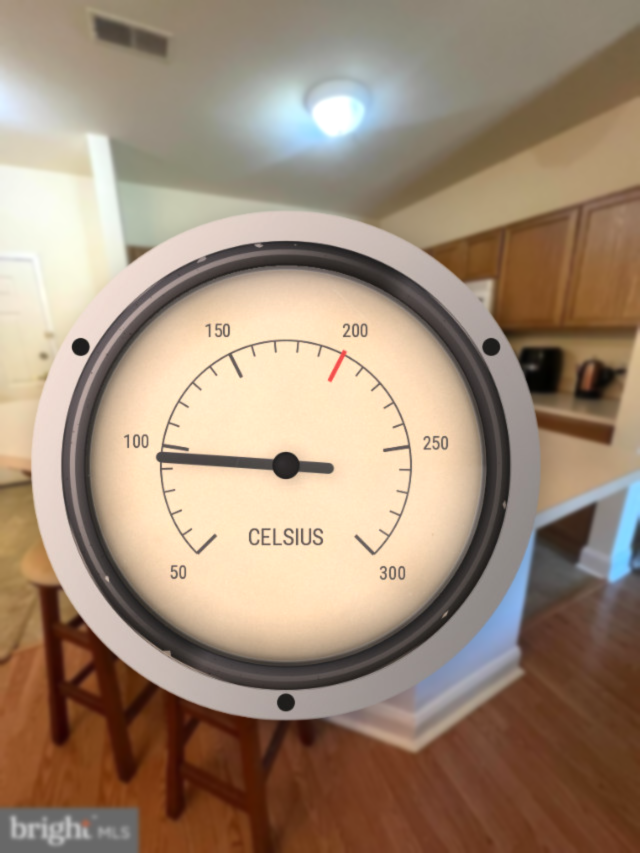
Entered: 95 °C
